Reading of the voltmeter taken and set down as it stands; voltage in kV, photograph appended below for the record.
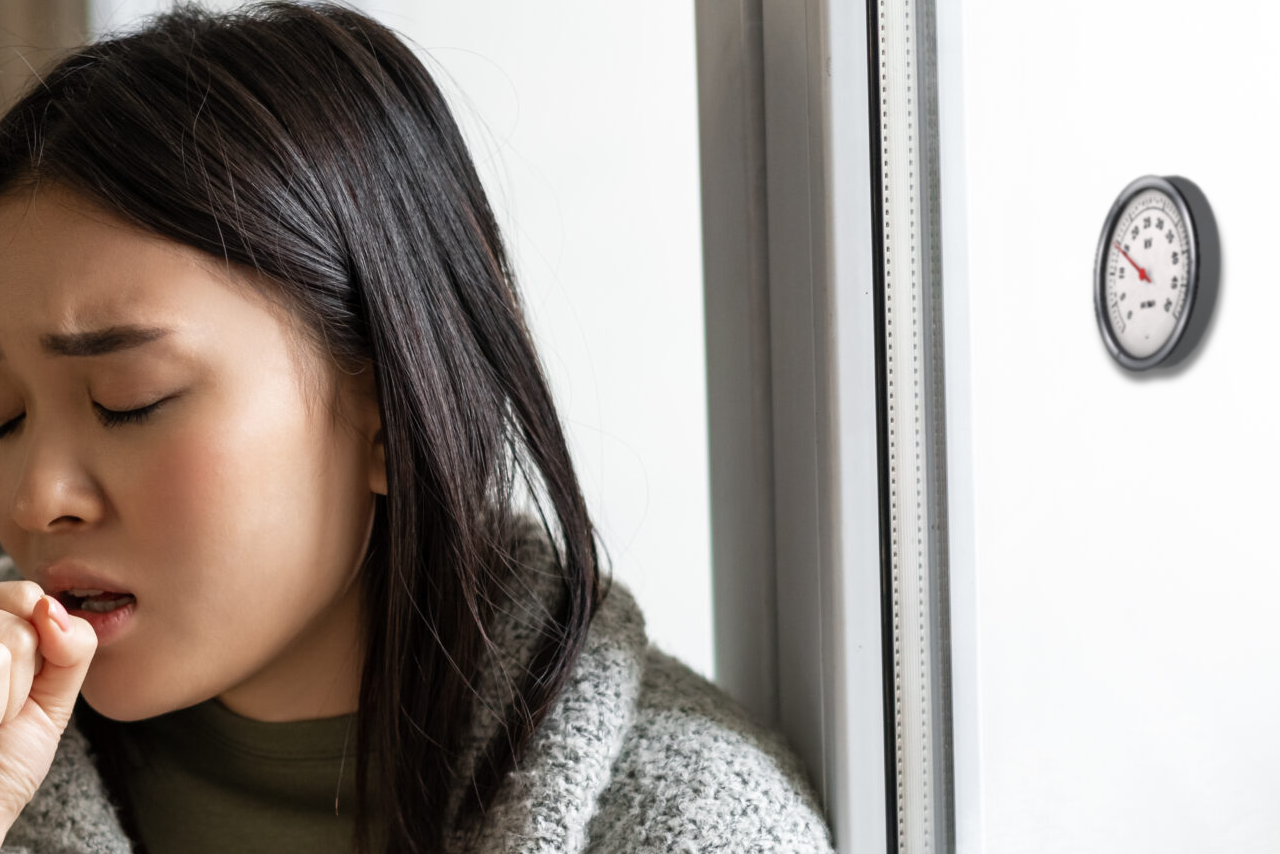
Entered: 15 kV
